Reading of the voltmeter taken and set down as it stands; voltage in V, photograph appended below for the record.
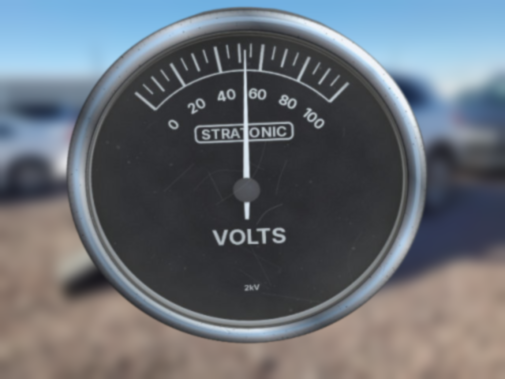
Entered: 52.5 V
